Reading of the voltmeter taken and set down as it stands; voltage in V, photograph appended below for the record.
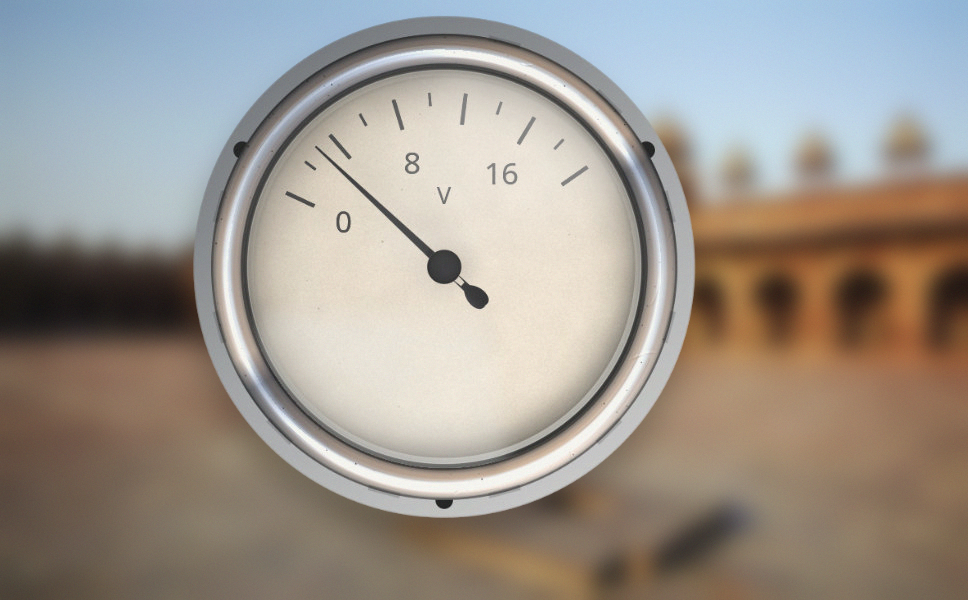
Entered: 3 V
